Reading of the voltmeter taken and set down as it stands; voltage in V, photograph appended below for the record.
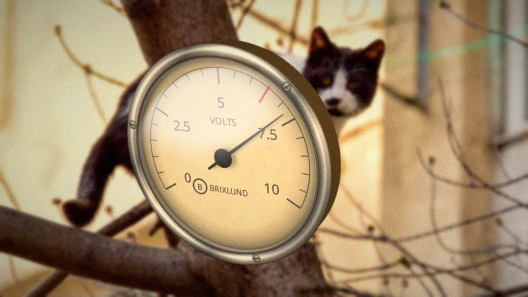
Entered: 7.25 V
